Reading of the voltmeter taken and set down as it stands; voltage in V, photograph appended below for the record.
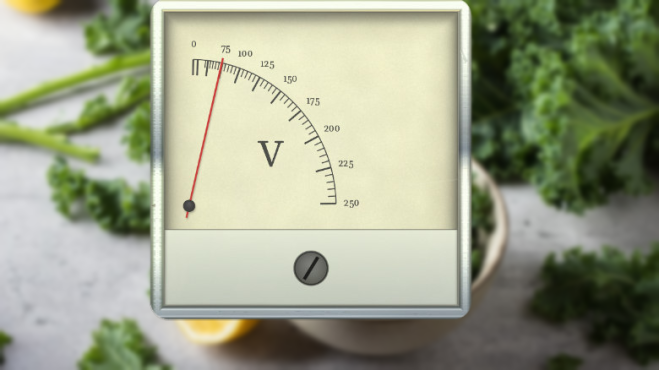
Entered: 75 V
